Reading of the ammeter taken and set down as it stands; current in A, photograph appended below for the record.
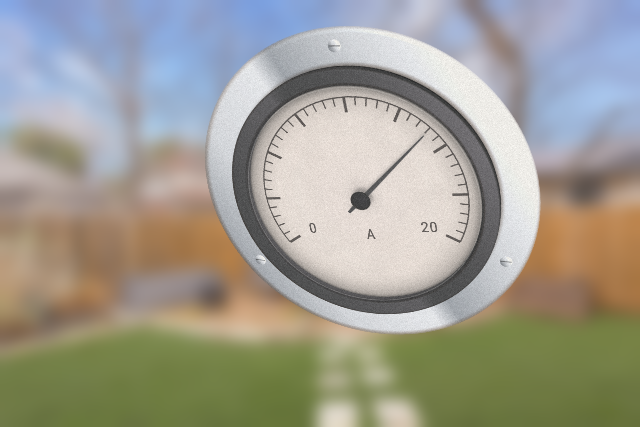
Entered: 14 A
